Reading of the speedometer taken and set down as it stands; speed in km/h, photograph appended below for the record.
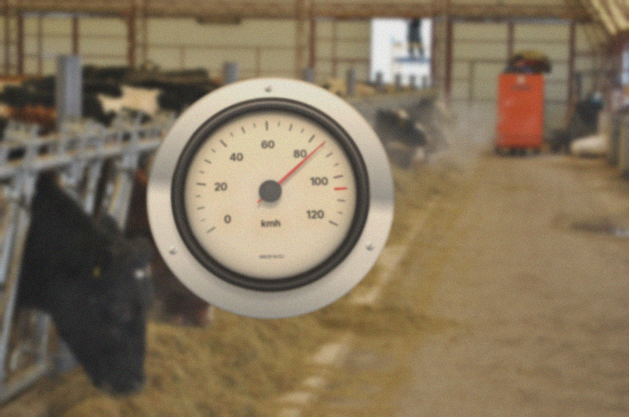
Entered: 85 km/h
